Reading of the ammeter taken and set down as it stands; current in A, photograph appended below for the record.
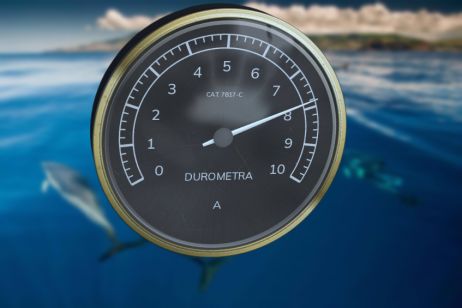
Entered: 7.8 A
